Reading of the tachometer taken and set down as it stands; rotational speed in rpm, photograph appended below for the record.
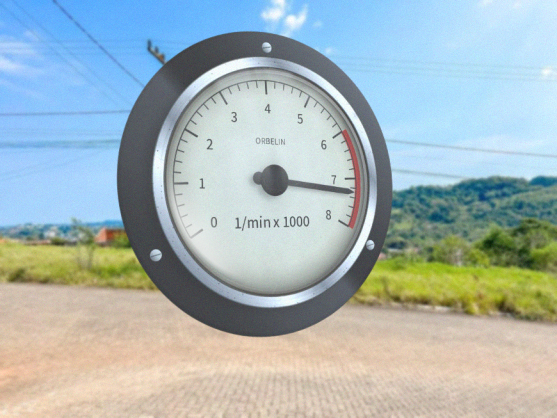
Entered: 7300 rpm
